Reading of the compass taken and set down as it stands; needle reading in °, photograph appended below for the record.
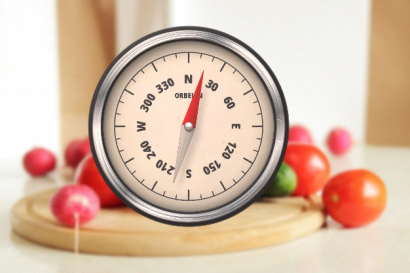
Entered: 15 °
